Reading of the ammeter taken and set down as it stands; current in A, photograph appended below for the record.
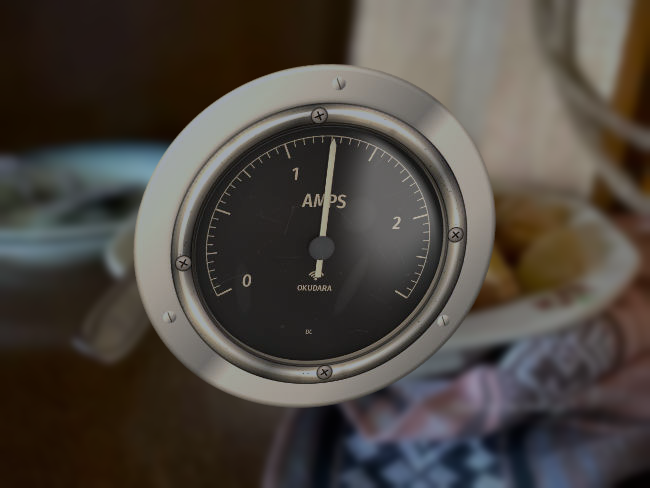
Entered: 1.25 A
